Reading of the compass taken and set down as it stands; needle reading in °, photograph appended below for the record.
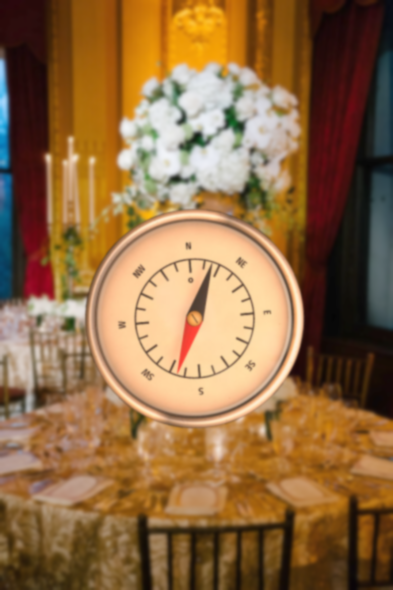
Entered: 202.5 °
